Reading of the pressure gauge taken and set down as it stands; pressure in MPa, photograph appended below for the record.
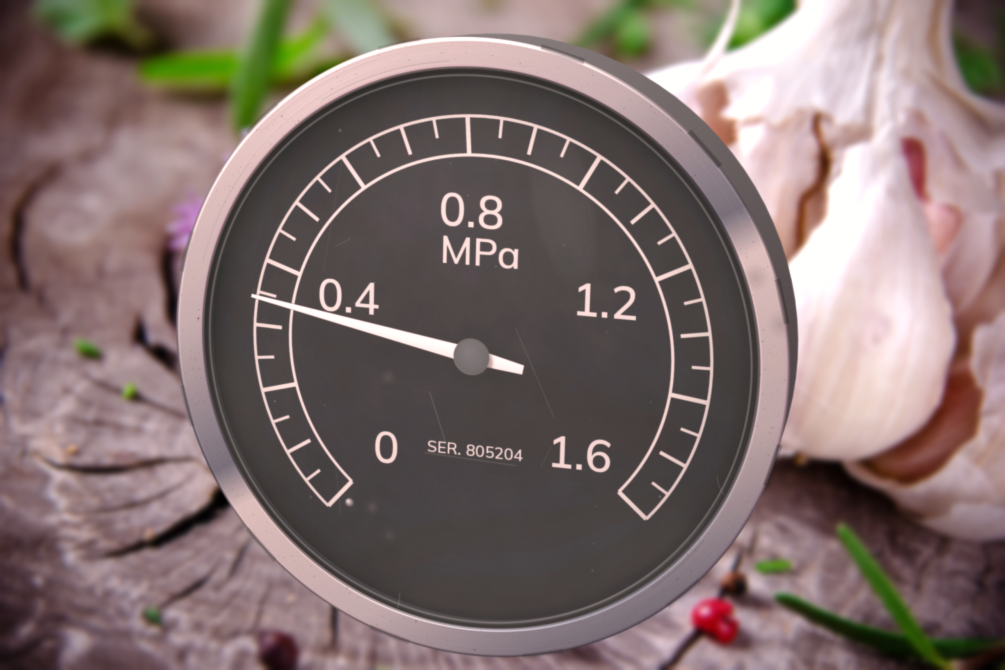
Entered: 0.35 MPa
